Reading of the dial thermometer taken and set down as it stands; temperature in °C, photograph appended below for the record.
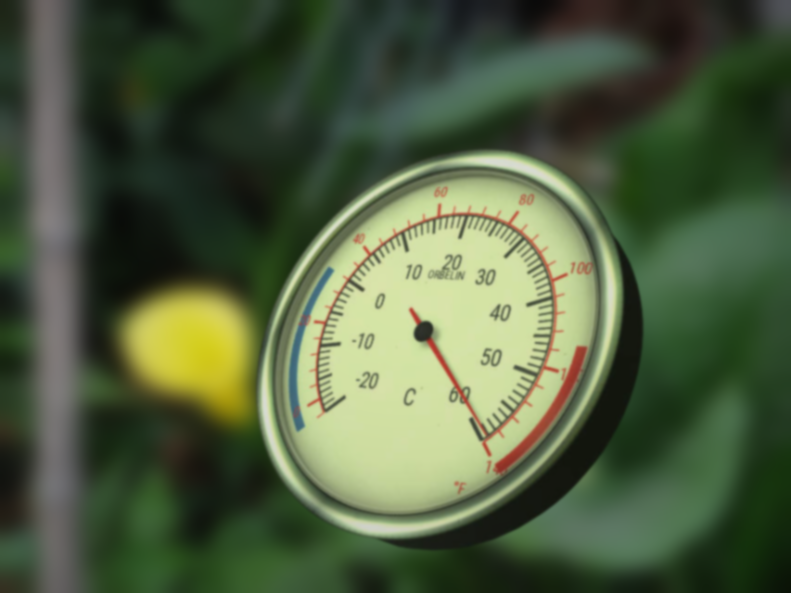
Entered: 59 °C
